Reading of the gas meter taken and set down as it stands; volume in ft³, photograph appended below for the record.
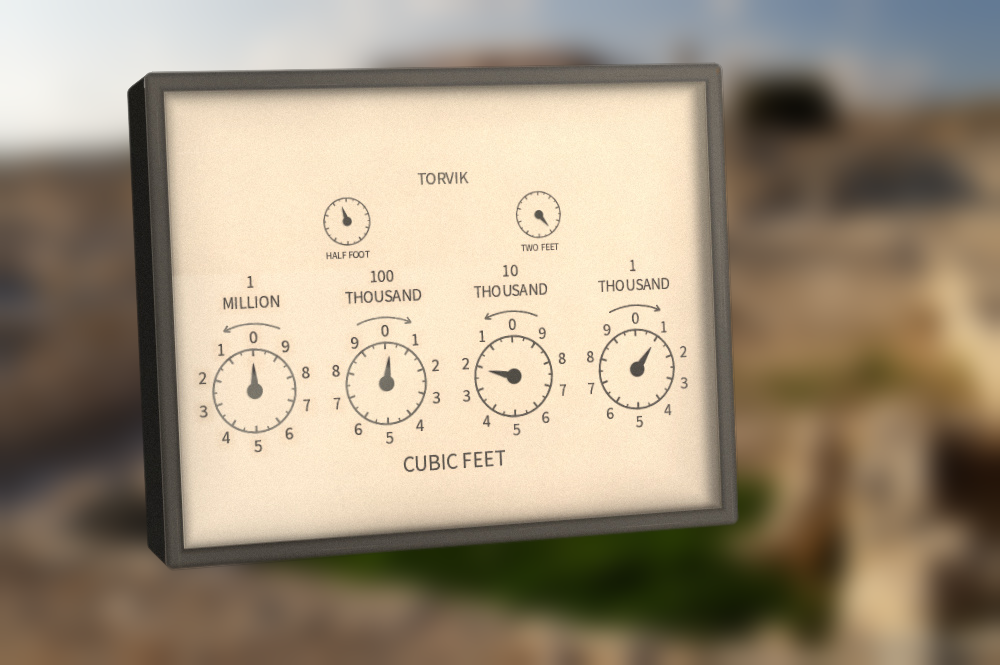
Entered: 2100 ft³
